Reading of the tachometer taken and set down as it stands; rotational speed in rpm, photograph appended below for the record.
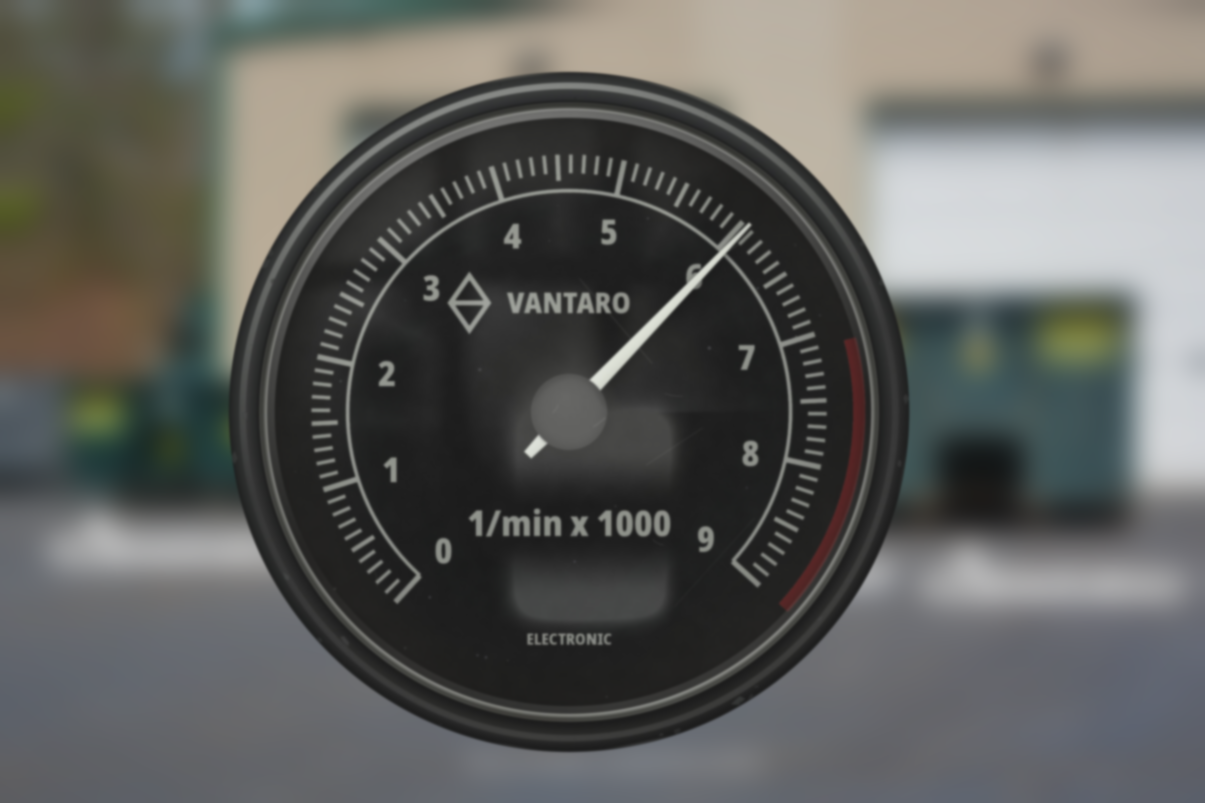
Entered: 6050 rpm
